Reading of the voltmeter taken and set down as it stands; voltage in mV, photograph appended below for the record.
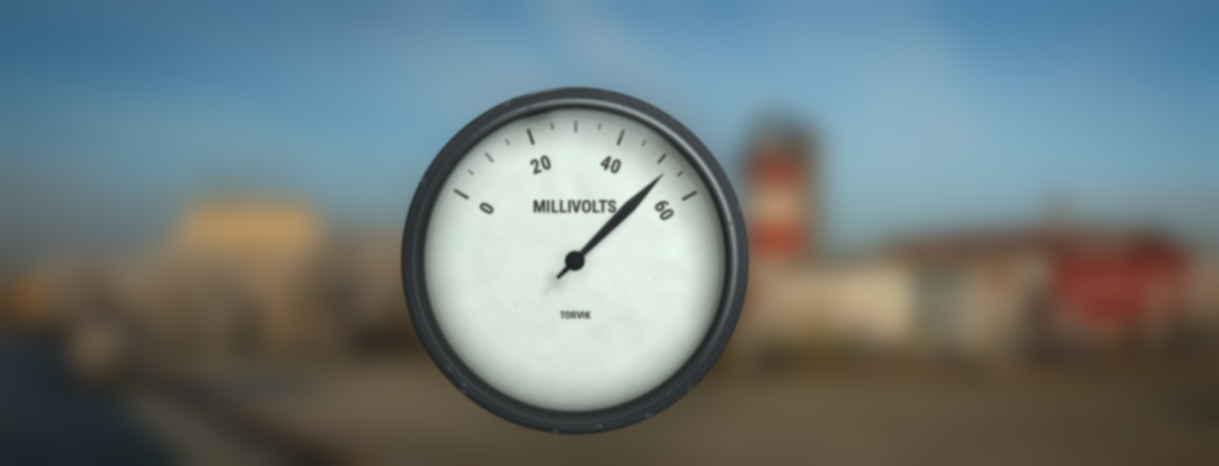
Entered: 52.5 mV
